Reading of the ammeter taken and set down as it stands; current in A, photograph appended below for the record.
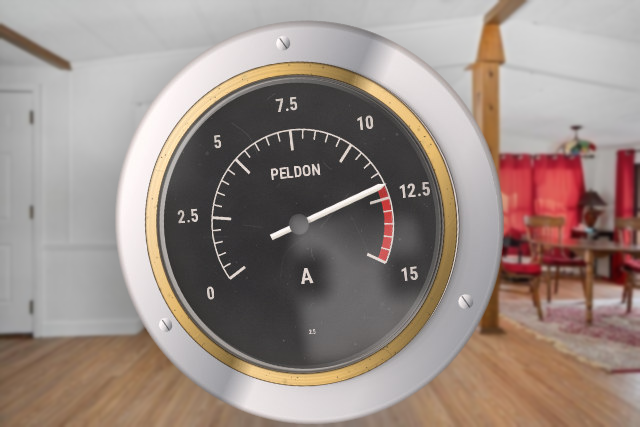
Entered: 12 A
